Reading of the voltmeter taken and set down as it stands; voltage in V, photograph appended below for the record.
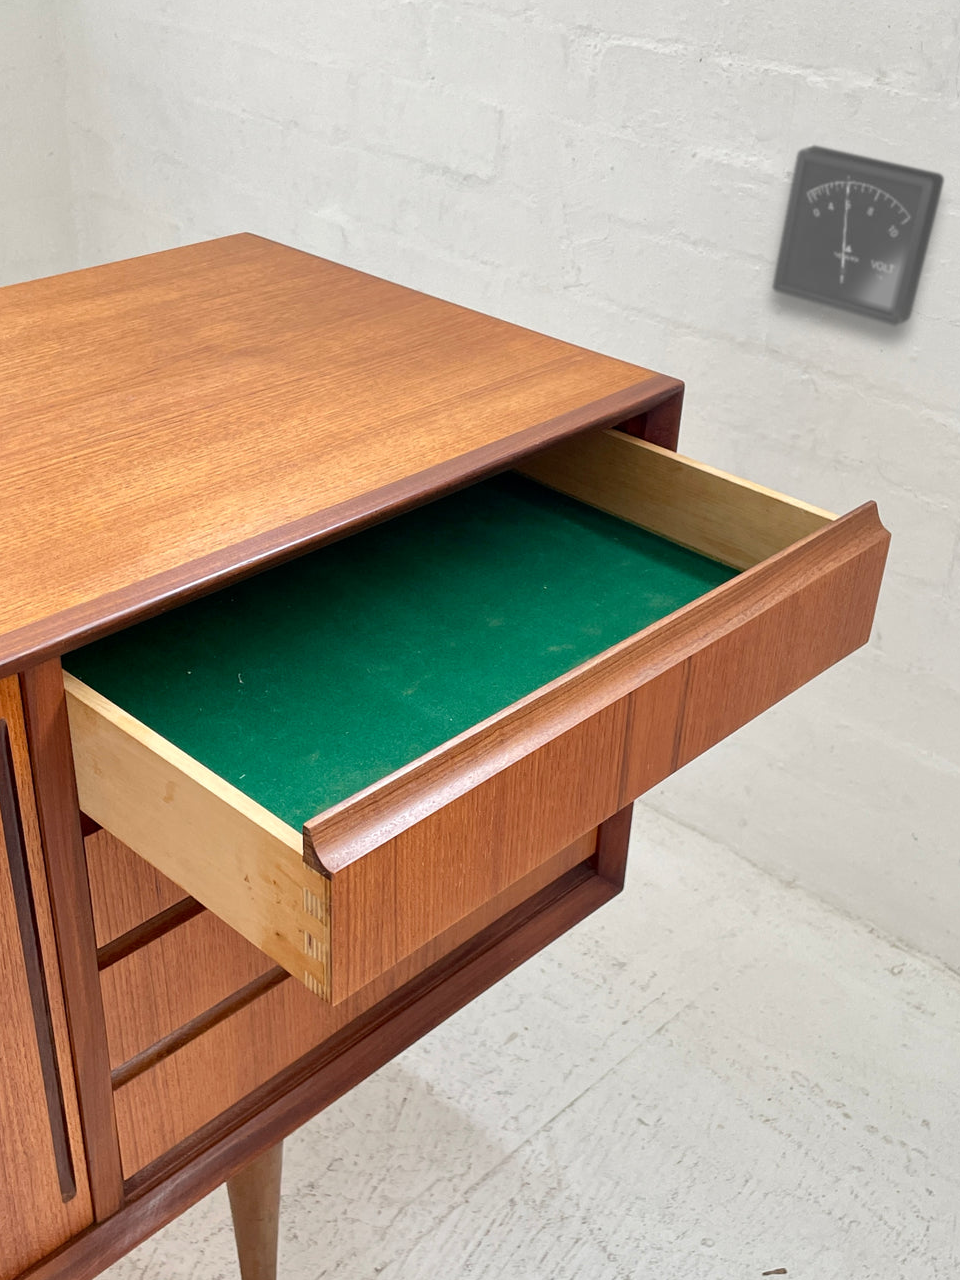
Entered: 6 V
